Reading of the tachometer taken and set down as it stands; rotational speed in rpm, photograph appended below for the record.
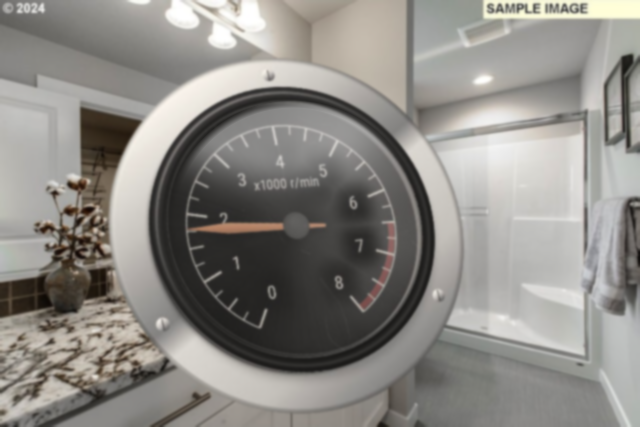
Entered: 1750 rpm
